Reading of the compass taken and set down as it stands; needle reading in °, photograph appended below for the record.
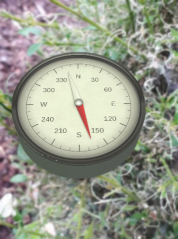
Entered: 165 °
